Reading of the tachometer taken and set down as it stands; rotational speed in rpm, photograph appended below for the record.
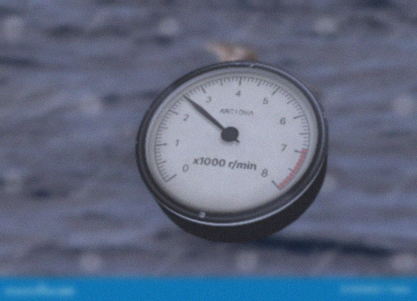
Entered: 2500 rpm
